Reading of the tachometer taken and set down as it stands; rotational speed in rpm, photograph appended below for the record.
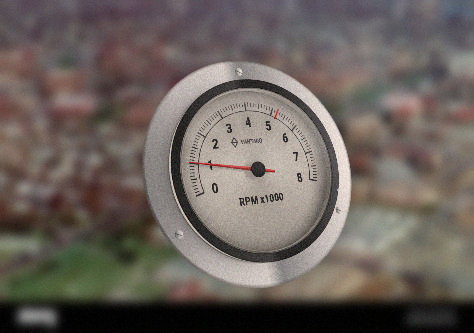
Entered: 1000 rpm
